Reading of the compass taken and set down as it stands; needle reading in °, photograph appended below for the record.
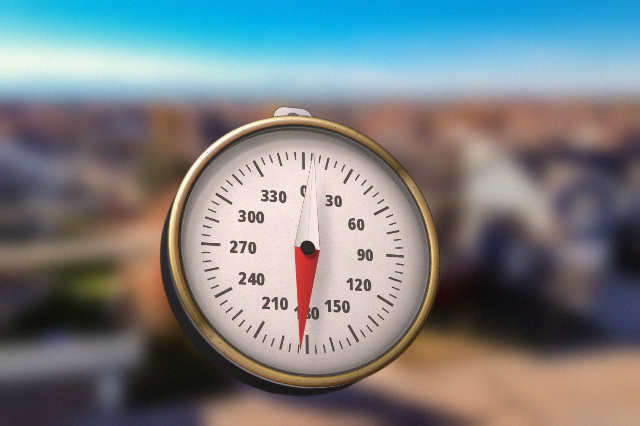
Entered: 185 °
